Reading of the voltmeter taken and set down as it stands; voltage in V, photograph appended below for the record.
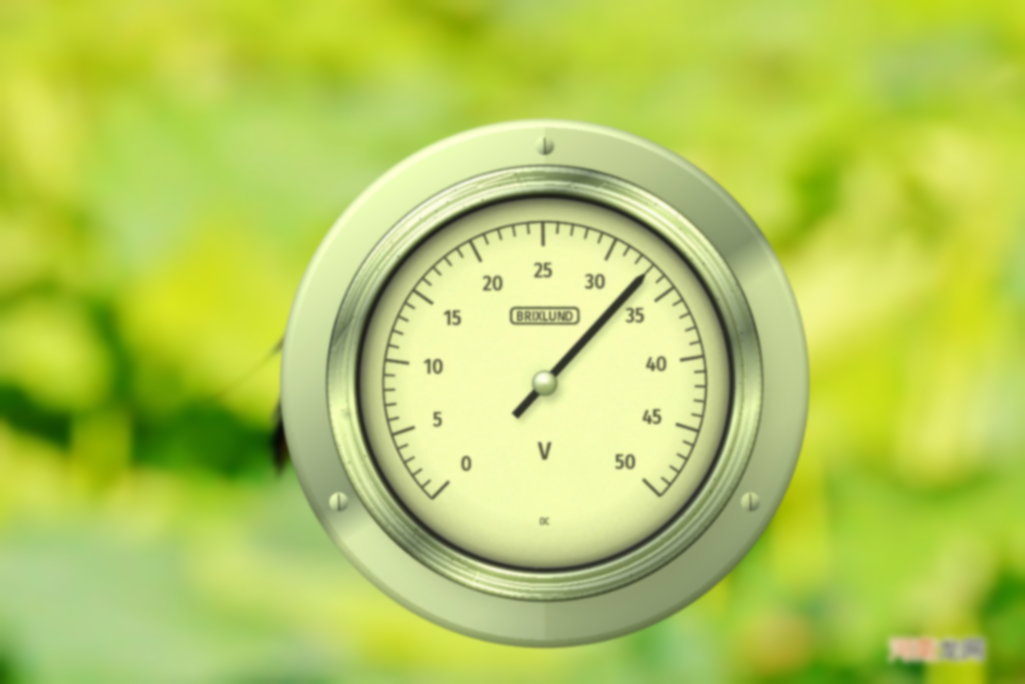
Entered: 33 V
